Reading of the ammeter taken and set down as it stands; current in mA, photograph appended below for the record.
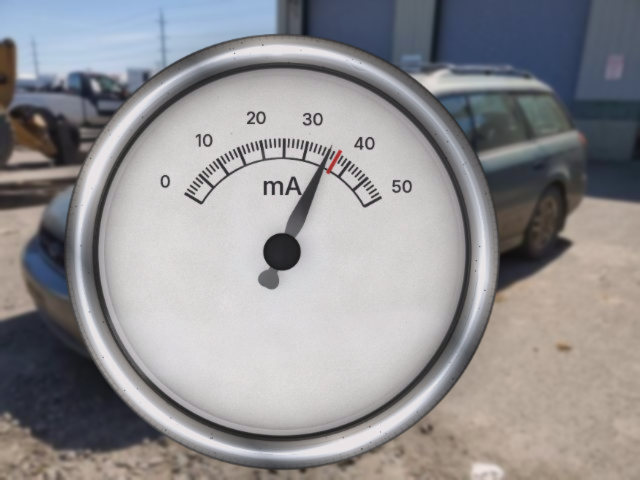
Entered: 35 mA
